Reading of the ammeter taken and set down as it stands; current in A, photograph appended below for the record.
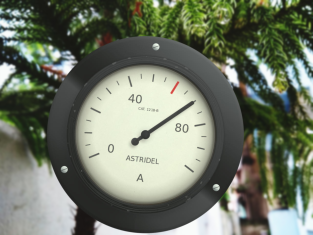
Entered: 70 A
